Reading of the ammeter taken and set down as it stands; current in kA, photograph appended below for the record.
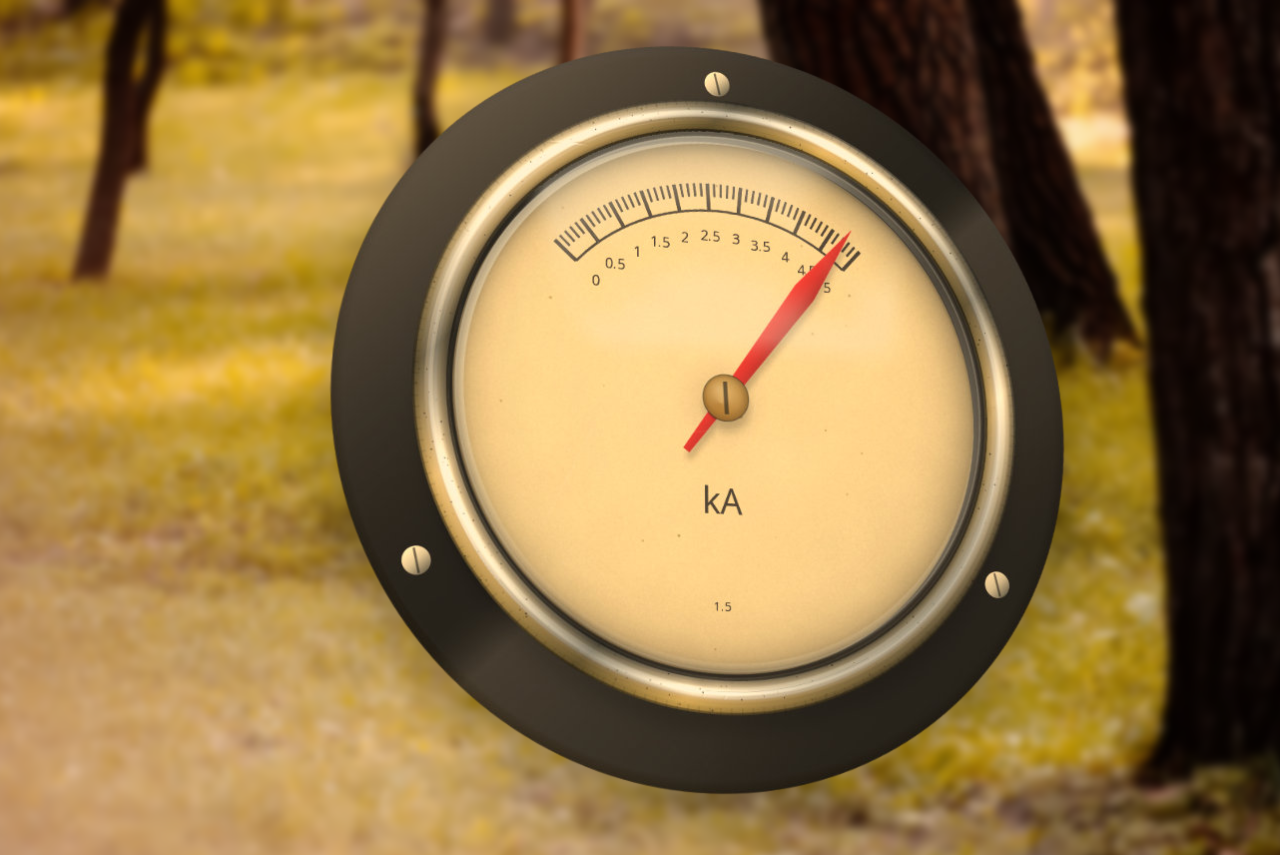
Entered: 4.7 kA
